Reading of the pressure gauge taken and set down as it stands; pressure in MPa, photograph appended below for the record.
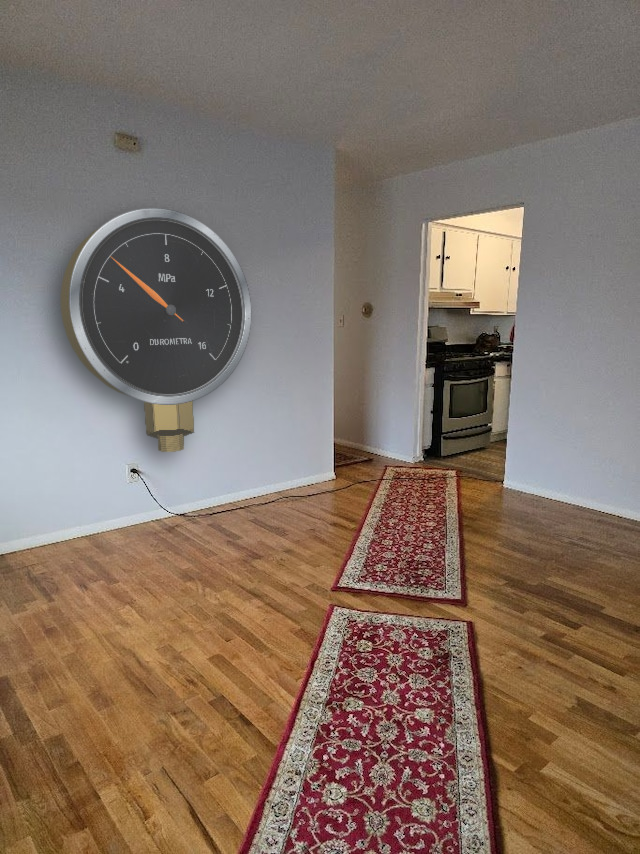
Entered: 5 MPa
